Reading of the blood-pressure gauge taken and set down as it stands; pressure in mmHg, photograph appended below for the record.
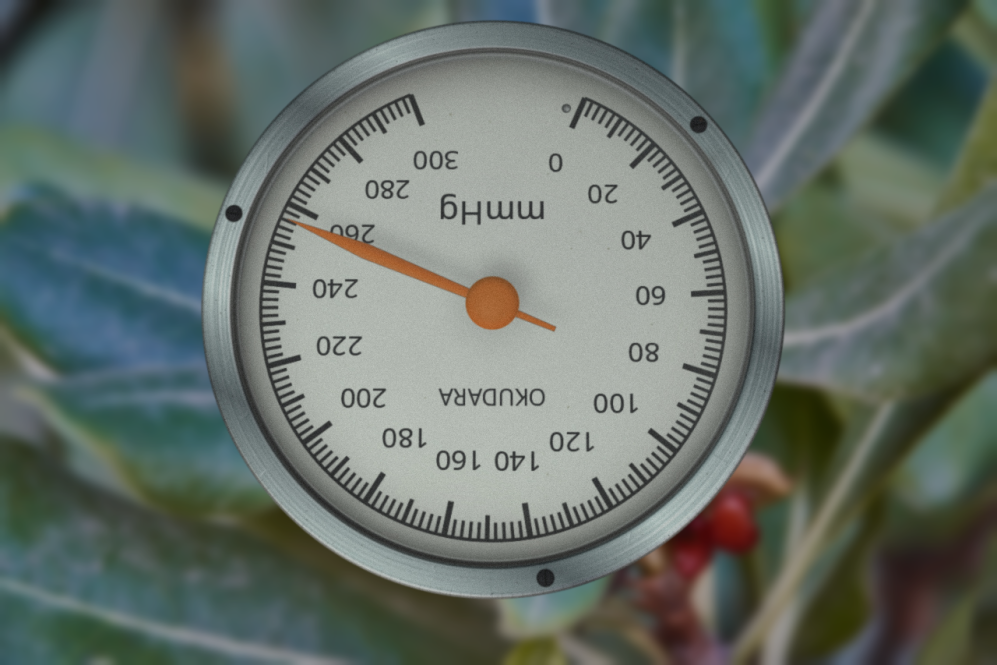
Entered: 256 mmHg
